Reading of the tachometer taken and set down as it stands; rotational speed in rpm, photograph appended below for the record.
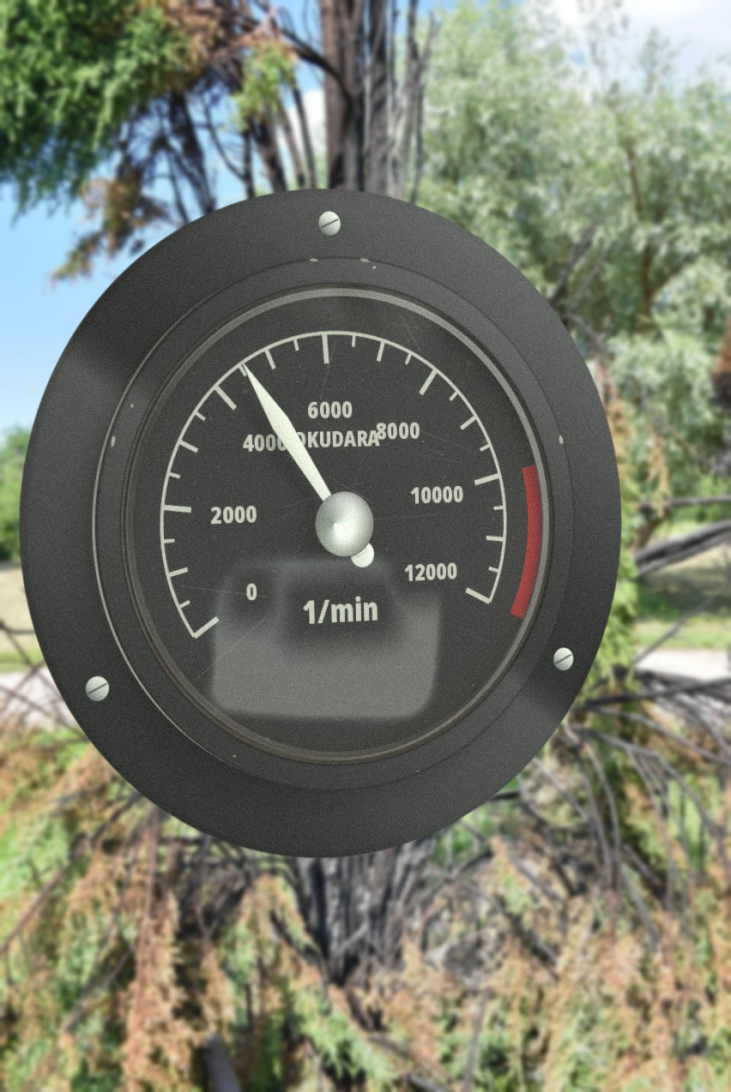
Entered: 4500 rpm
